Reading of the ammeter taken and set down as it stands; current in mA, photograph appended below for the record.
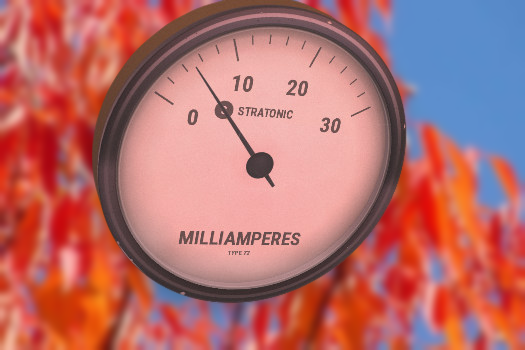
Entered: 5 mA
